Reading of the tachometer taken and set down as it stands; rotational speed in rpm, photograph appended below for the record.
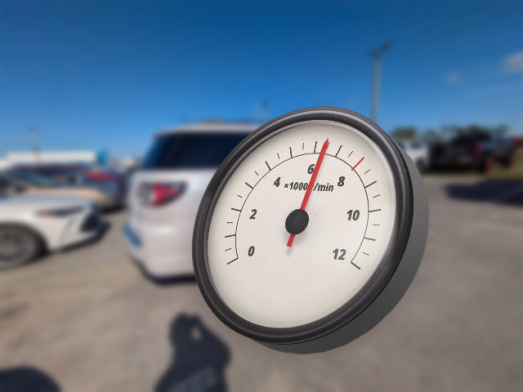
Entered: 6500 rpm
